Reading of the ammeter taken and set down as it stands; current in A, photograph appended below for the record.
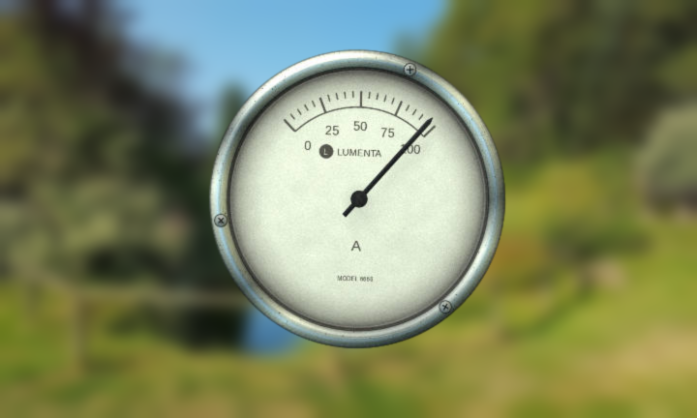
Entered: 95 A
